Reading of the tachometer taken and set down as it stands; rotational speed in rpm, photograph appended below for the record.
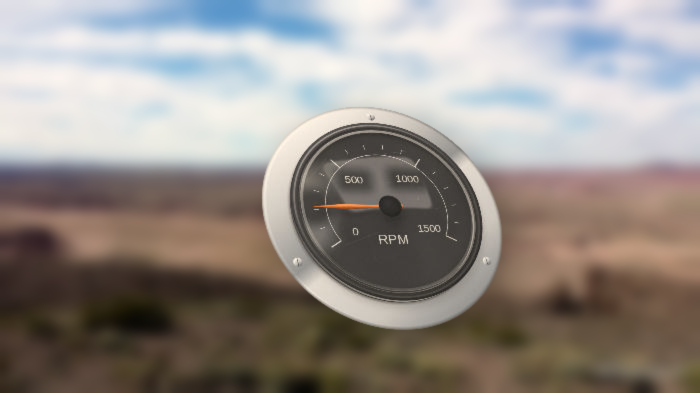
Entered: 200 rpm
